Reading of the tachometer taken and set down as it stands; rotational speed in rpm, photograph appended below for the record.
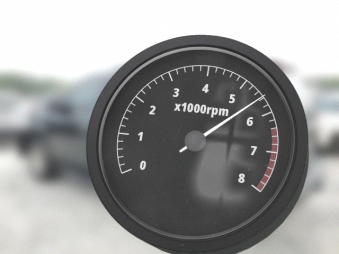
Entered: 5600 rpm
